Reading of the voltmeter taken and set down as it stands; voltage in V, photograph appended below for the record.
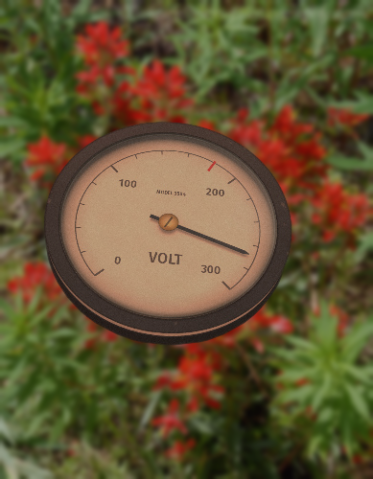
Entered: 270 V
